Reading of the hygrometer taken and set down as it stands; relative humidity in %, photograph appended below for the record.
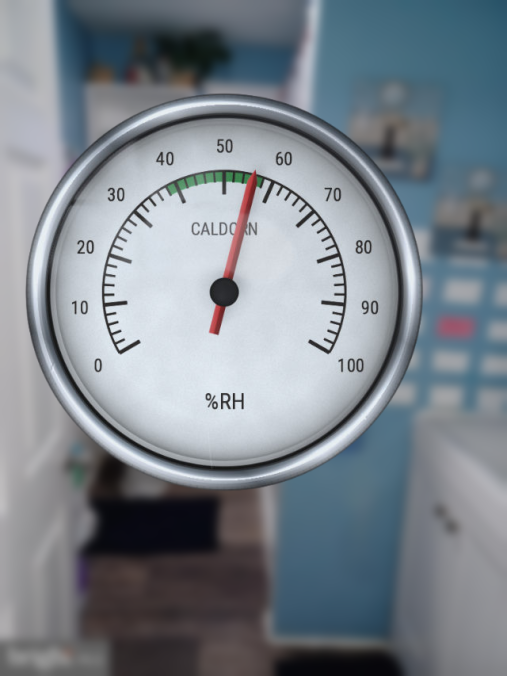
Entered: 56 %
